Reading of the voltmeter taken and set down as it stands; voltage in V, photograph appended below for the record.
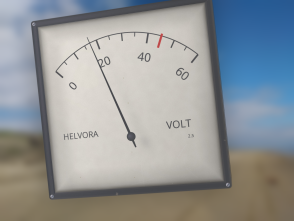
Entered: 17.5 V
